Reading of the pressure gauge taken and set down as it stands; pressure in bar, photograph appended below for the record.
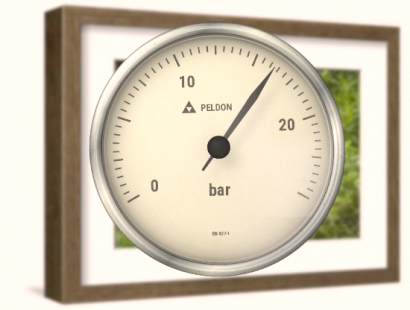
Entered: 16.25 bar
